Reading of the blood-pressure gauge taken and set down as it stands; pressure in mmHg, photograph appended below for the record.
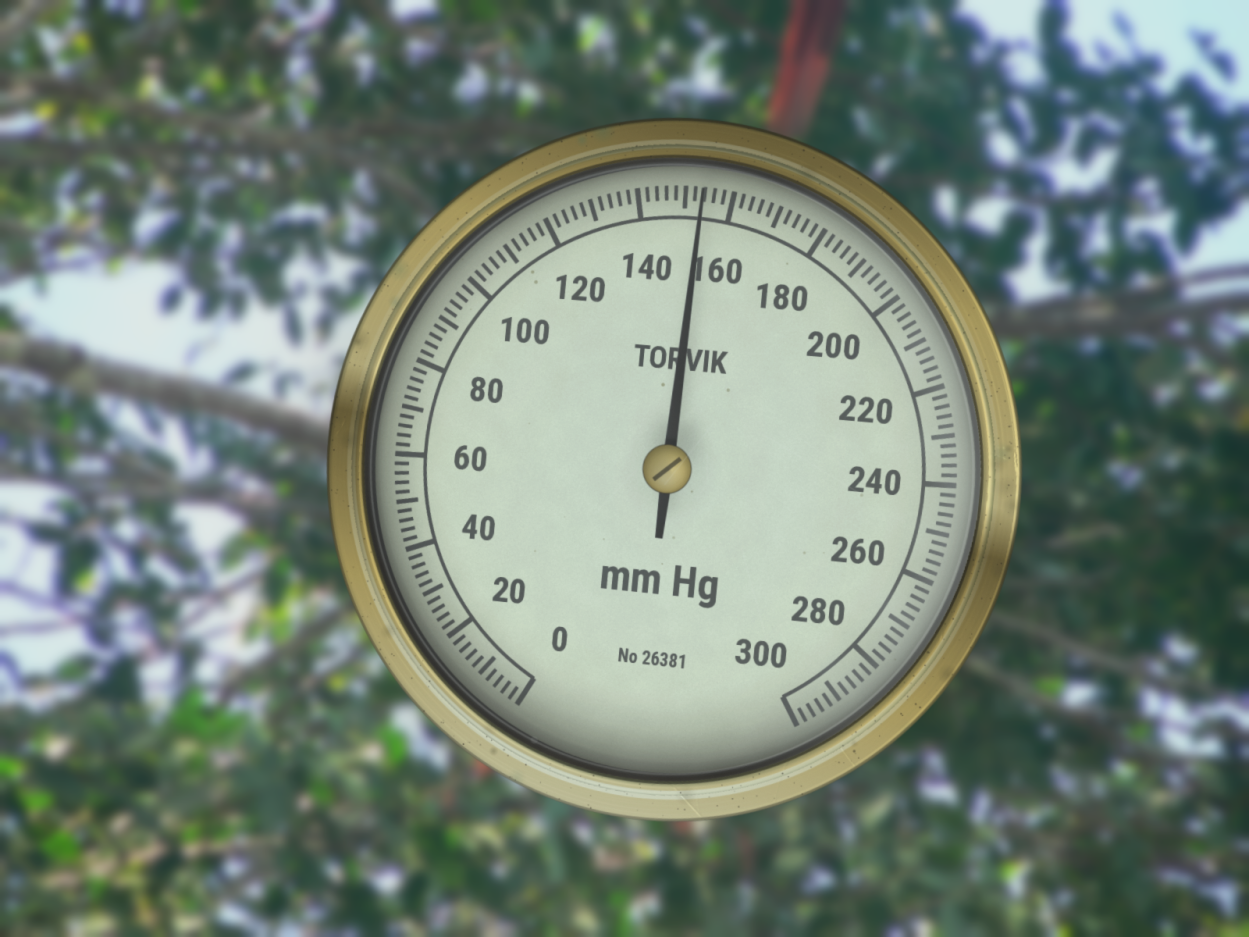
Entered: 154 mmHg
